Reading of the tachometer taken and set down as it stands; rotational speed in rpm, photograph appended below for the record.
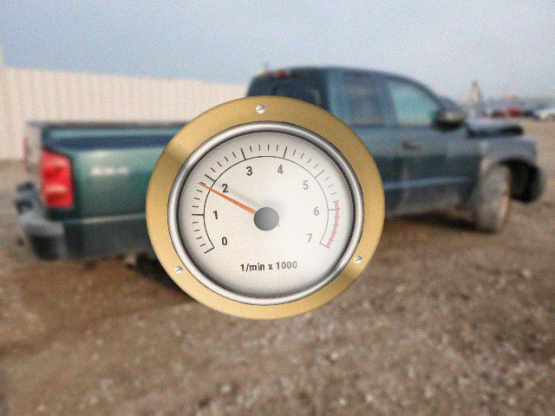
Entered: 1800 rpm
